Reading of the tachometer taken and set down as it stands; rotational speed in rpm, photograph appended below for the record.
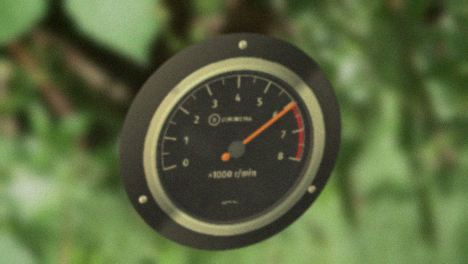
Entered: 6000 rpm
